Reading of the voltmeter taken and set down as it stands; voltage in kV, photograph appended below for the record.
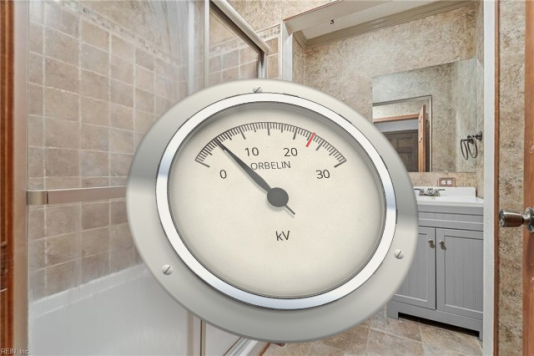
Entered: 5 kV
